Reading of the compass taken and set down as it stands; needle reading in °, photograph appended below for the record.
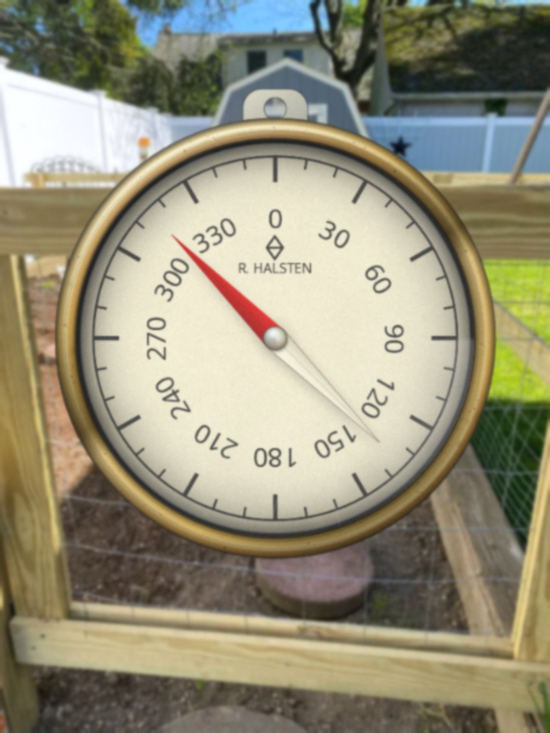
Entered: 315 °
